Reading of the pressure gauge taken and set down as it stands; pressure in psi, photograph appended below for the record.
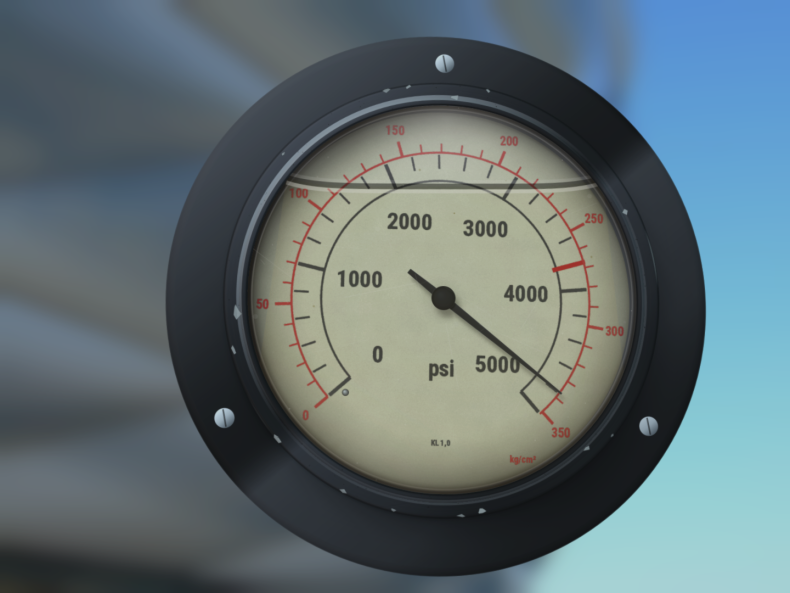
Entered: 4800 psi
